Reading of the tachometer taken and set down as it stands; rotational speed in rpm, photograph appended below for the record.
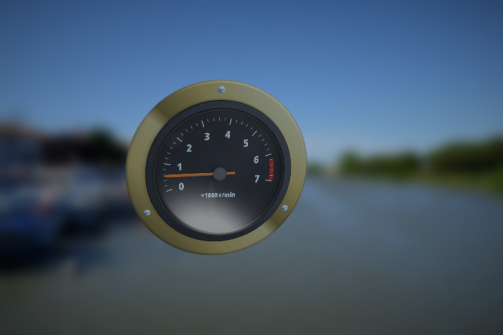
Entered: 600 rpm
